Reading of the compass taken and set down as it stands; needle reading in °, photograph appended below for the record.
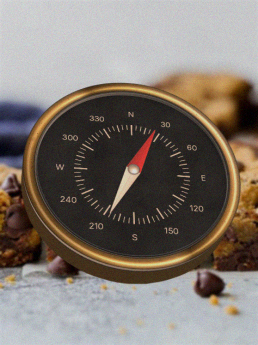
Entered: 25 °
